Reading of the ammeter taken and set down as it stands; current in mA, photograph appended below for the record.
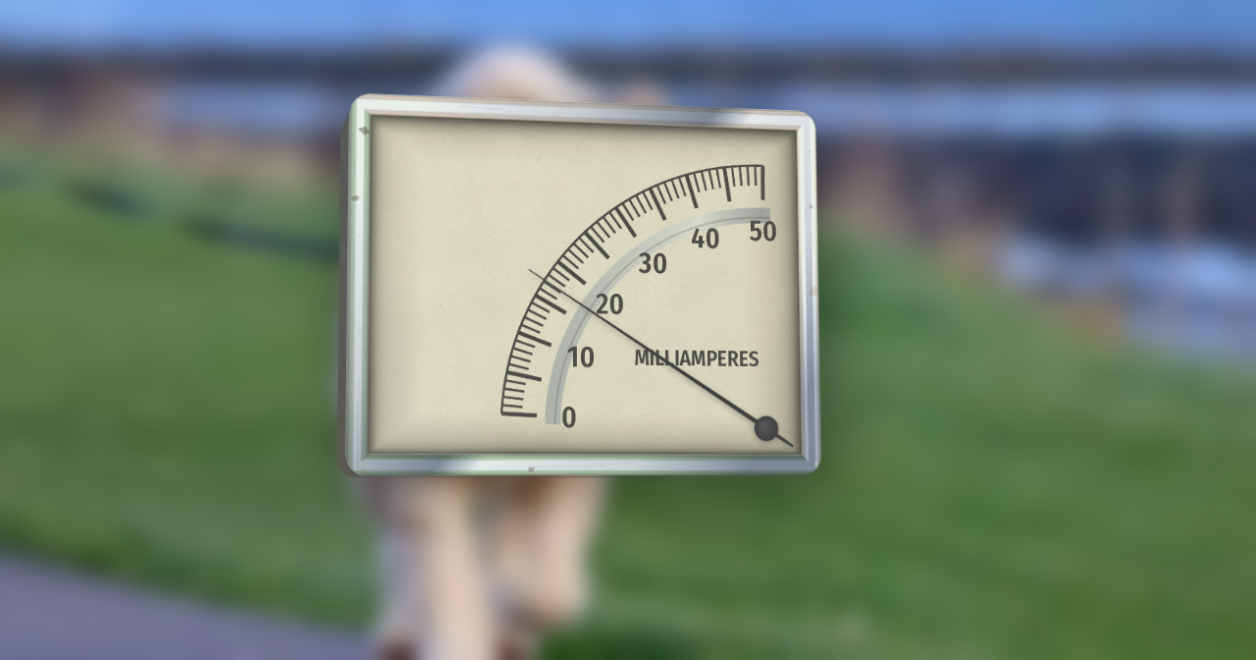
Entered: 17 mA
